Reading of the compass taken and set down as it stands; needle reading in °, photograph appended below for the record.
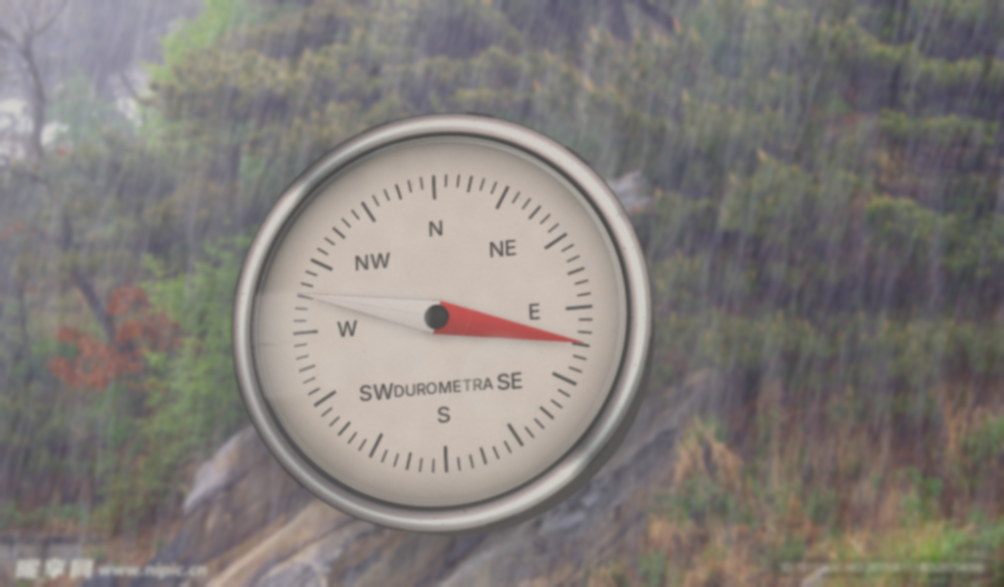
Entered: 105 °
